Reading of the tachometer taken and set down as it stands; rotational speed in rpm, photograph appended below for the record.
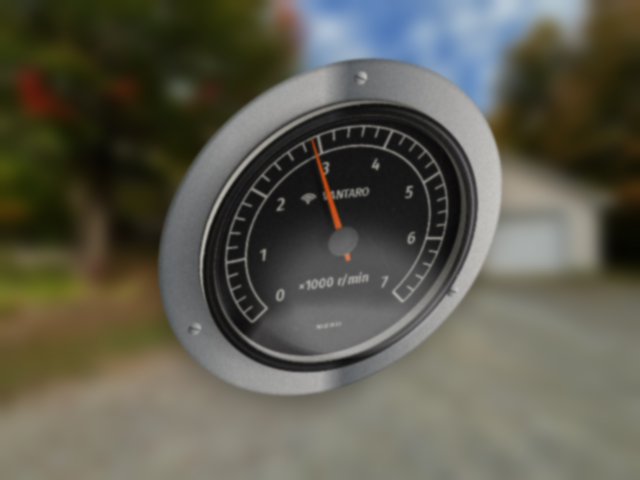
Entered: 2900 rpm
